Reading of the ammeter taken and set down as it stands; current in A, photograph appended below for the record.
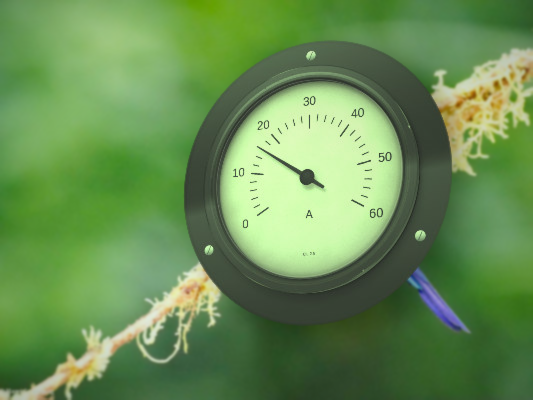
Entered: 16 A
